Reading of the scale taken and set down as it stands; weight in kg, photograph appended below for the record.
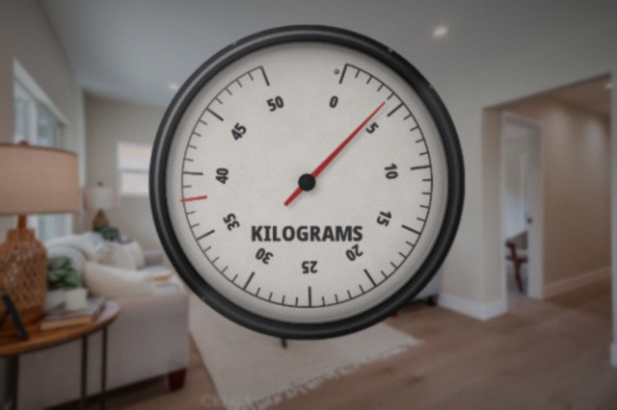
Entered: 4 kg
